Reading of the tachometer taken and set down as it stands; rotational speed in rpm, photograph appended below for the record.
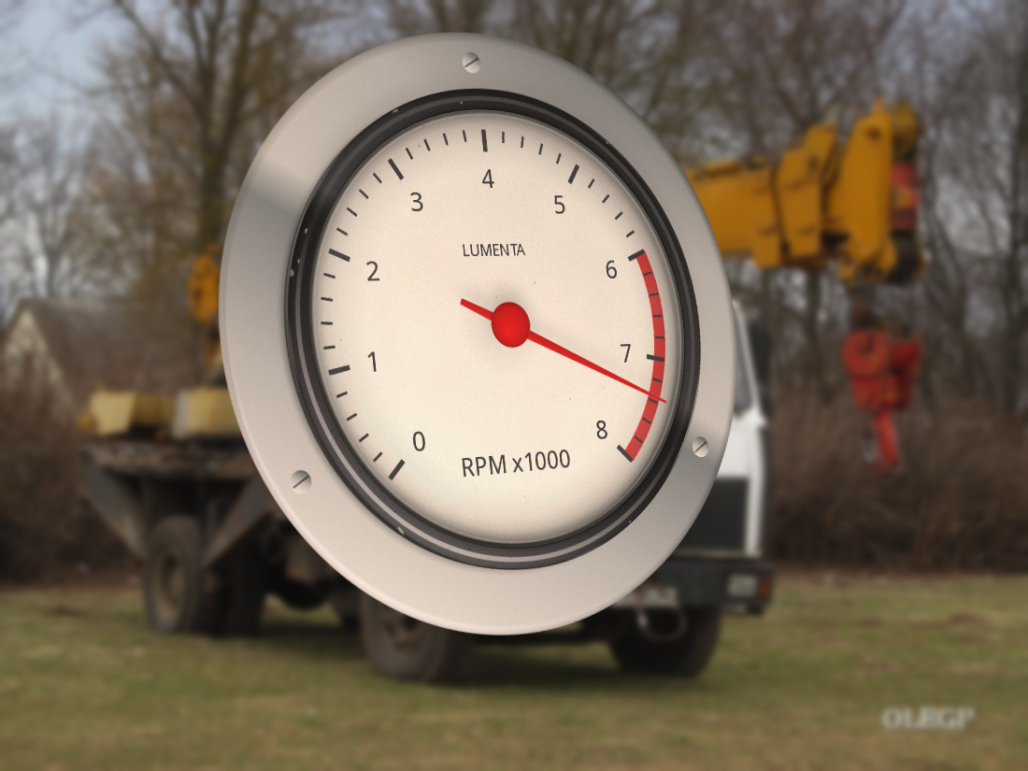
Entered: 7400 rpm
